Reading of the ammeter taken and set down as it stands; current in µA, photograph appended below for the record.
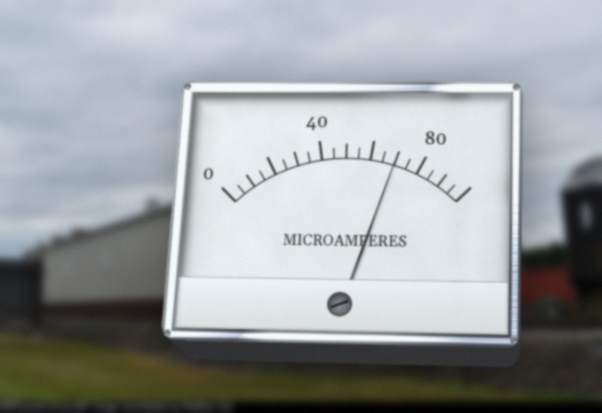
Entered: 70 µA
